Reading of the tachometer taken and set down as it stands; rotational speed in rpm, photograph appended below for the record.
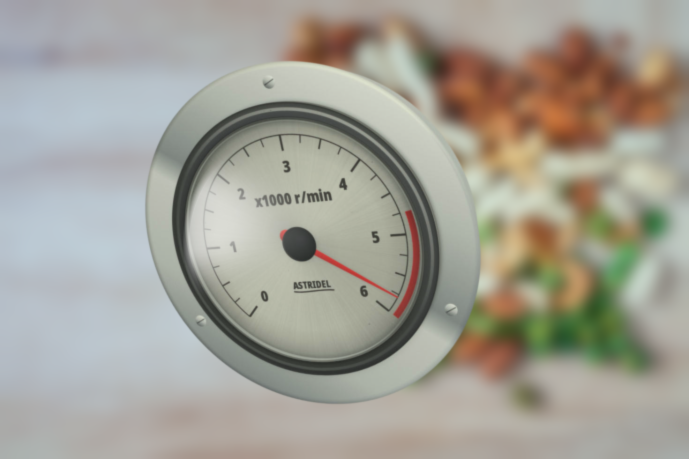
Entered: 5750 rpm
